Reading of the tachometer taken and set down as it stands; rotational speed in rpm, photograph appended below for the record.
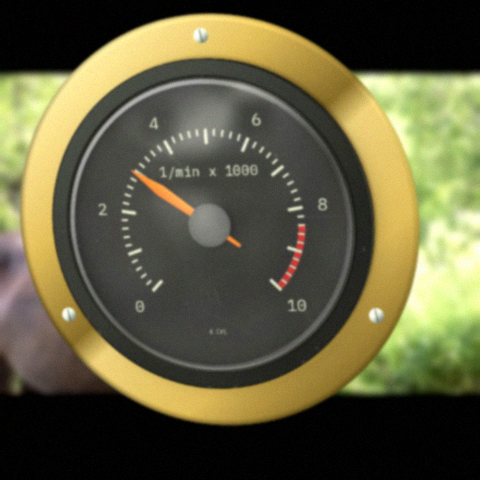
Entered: 3000 rpm
